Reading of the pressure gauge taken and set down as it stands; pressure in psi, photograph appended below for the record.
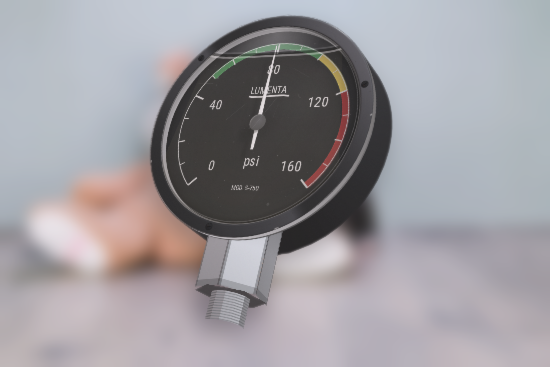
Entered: 80 psi
